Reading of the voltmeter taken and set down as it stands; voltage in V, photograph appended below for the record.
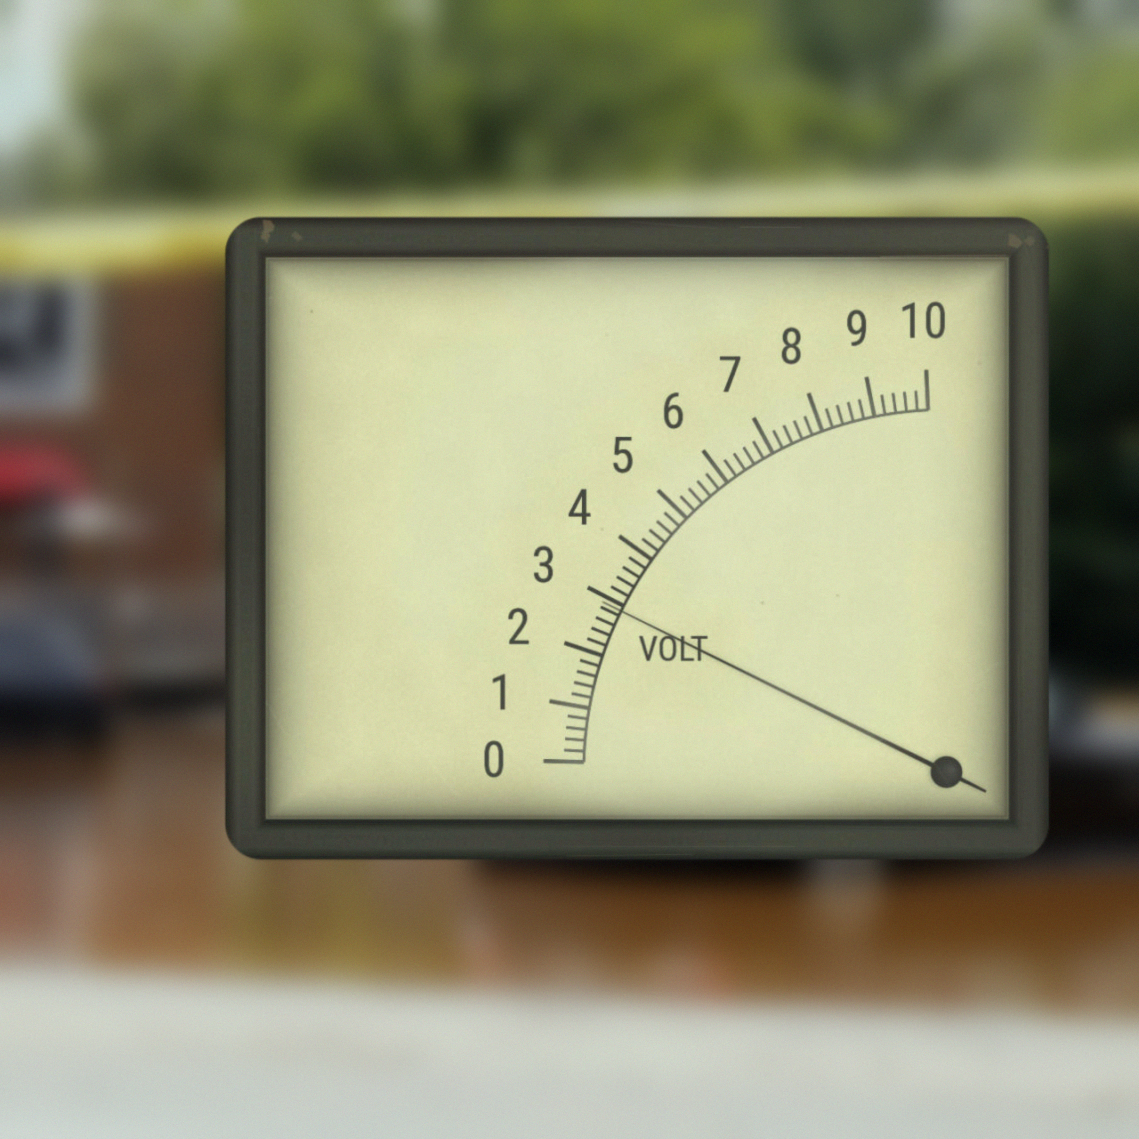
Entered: 2.9 V
